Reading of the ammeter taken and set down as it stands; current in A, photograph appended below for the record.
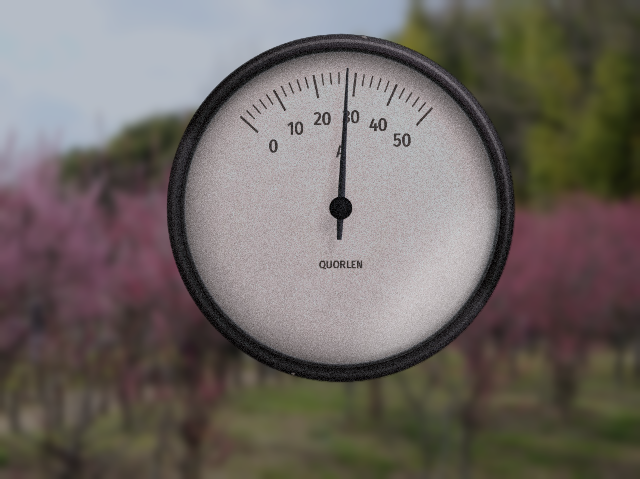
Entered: 28 A
